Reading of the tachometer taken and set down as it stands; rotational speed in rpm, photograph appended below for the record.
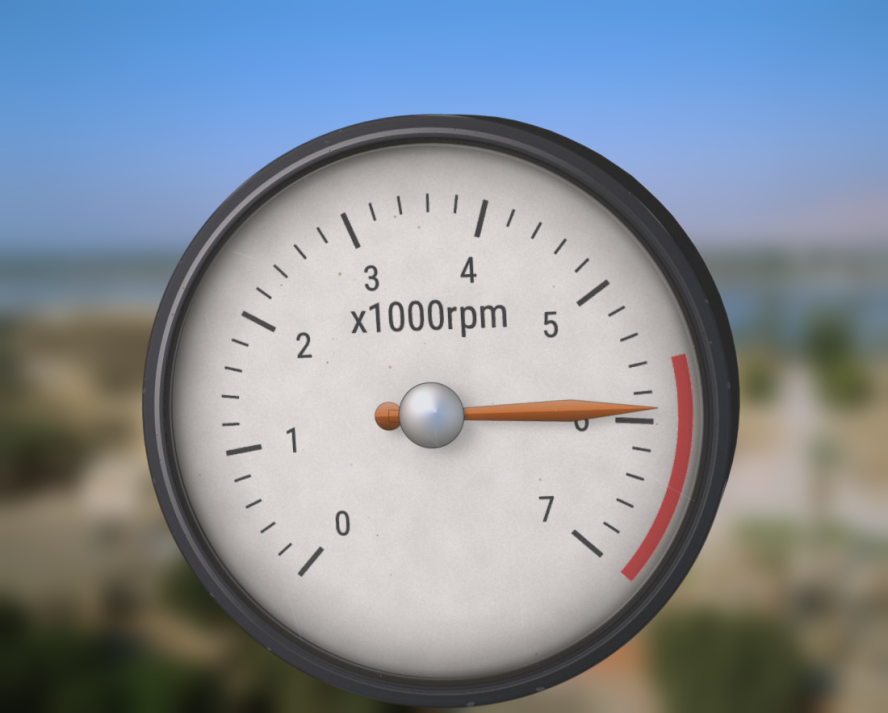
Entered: 5900 rpm
